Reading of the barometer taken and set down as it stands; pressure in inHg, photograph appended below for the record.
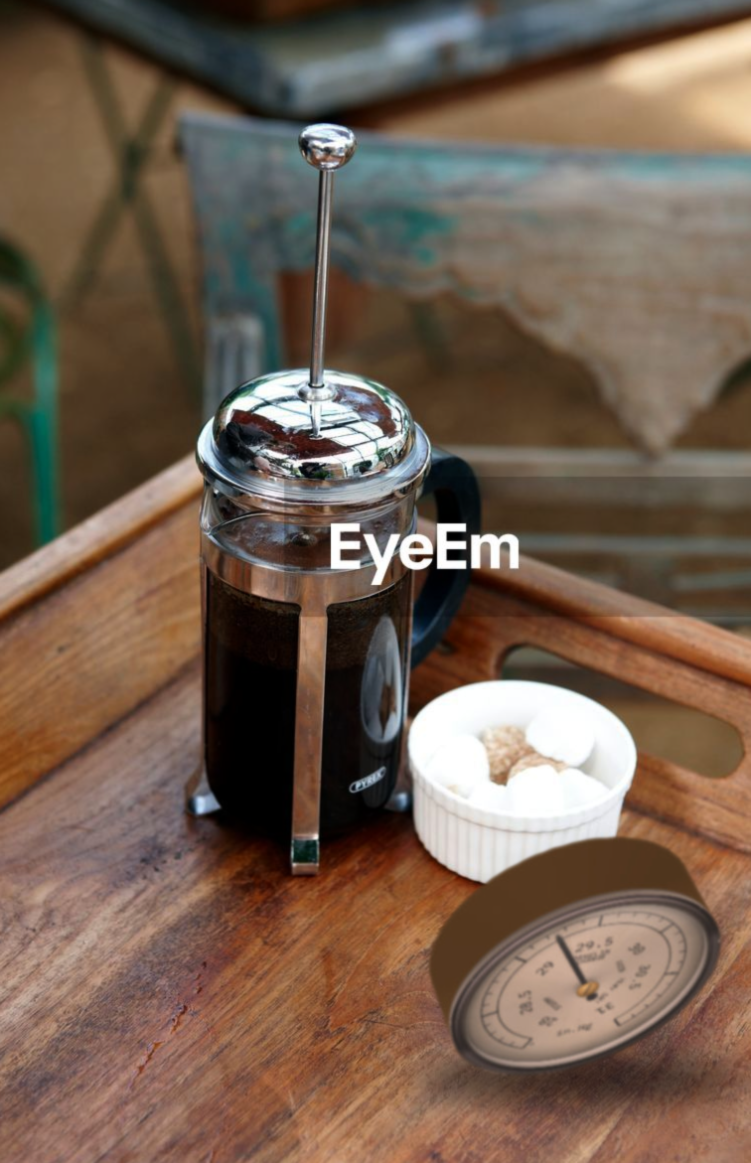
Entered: 29.25 inHg
